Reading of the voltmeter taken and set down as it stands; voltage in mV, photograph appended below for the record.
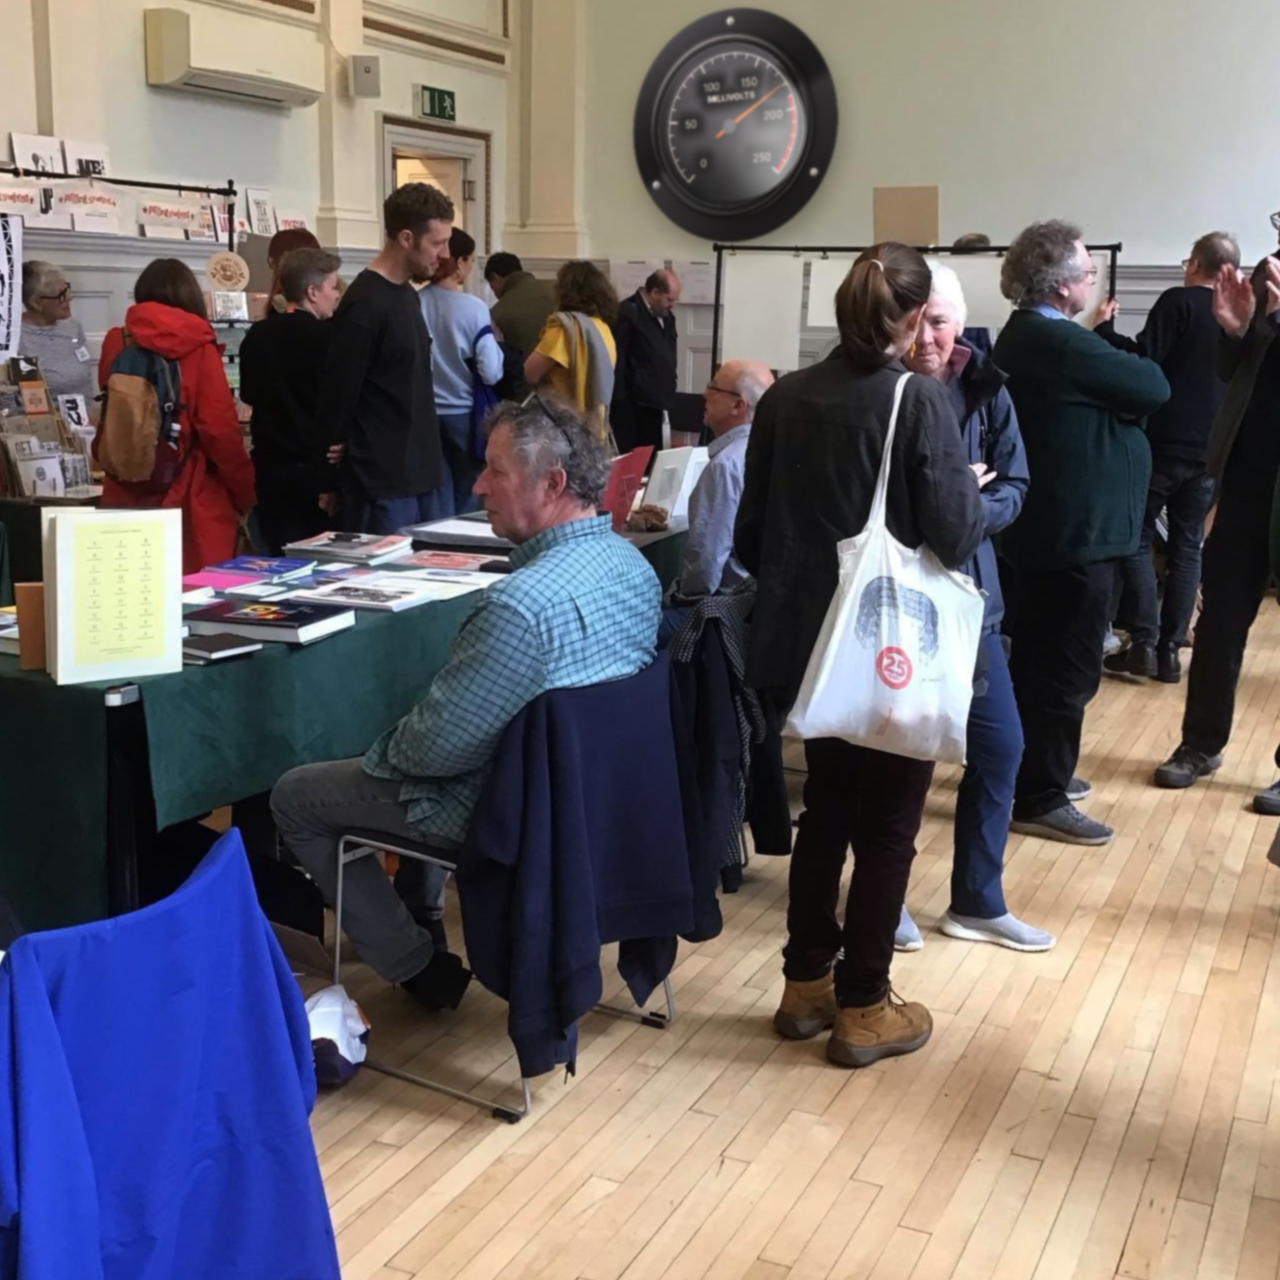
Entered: 180 mV
